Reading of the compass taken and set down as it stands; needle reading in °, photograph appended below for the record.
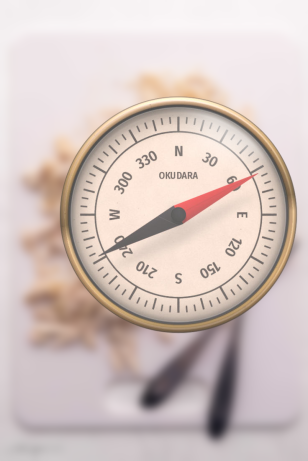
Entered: 62.5 °
